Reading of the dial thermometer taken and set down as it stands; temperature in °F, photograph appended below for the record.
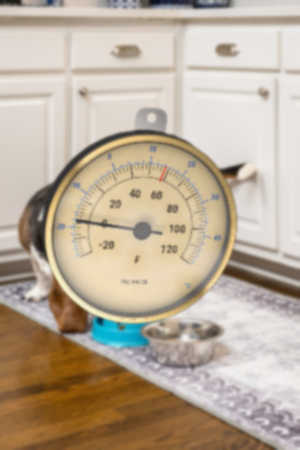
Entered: 0 °F
